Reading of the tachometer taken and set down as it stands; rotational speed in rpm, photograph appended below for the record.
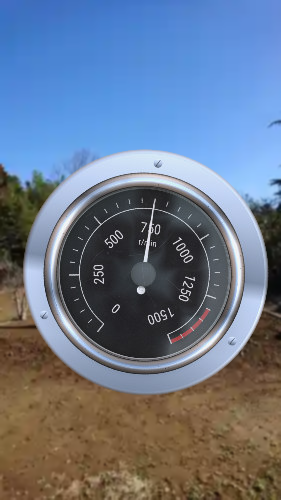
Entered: 750 rpm
